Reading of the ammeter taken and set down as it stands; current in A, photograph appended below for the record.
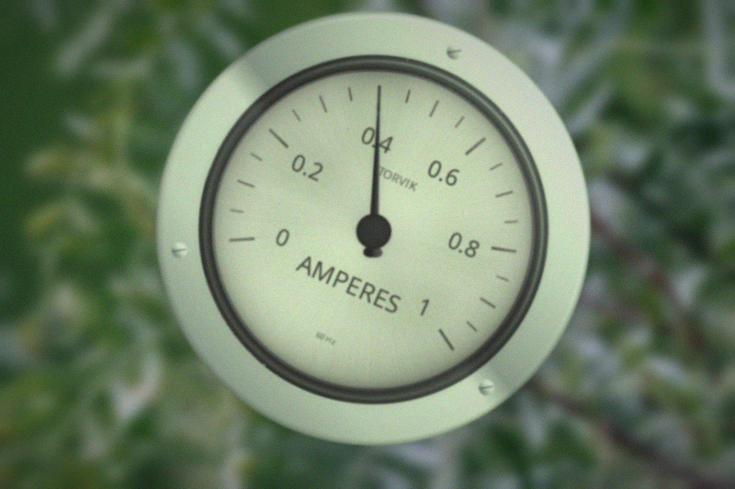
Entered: 0.4 A
